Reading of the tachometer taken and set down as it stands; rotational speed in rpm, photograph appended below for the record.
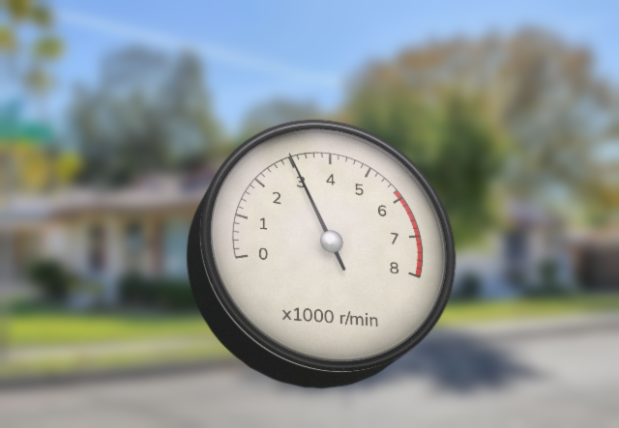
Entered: 3000 rpm
